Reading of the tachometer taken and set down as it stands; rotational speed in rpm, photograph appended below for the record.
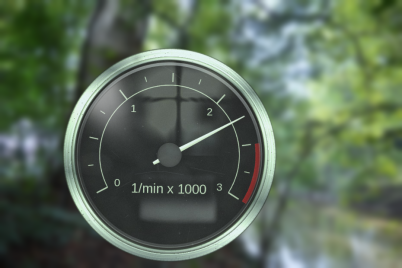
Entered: 2250 rpm
